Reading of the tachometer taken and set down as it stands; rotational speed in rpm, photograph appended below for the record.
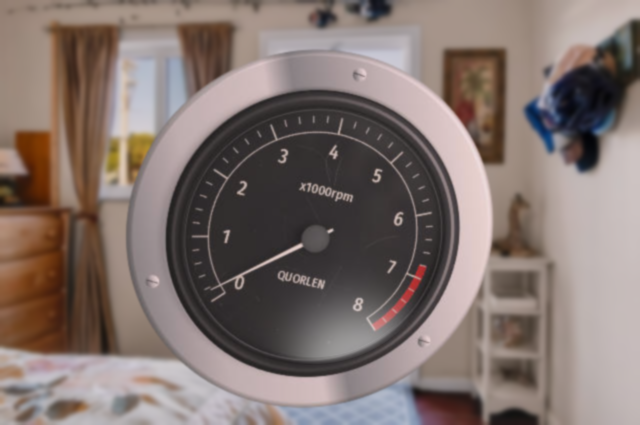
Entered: 200 rpm
